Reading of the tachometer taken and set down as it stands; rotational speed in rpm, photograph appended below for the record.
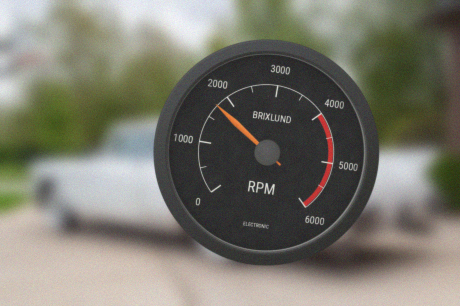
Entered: 1750 rpm
